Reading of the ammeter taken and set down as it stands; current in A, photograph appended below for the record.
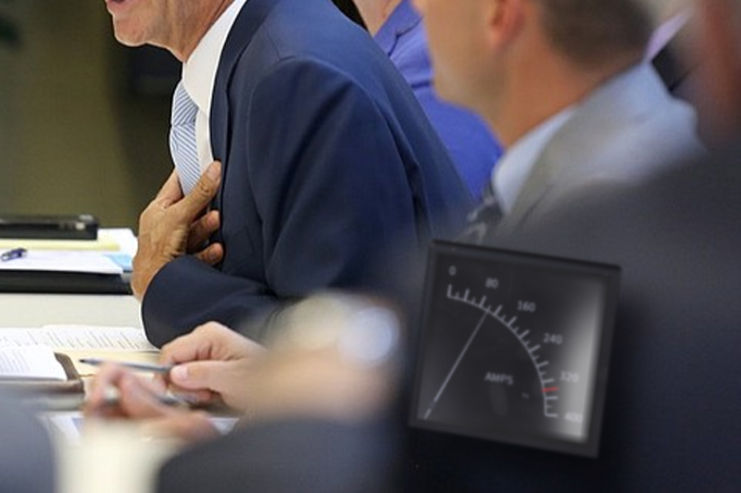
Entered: 100 A
